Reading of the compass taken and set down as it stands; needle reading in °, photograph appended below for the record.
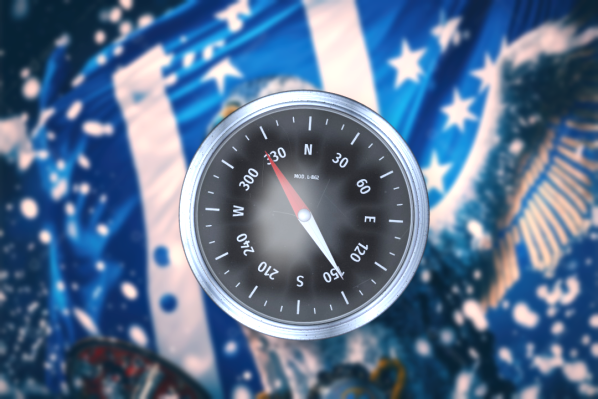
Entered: 325 °
